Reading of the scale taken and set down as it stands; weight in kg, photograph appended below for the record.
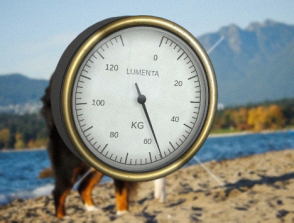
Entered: 56 kg
